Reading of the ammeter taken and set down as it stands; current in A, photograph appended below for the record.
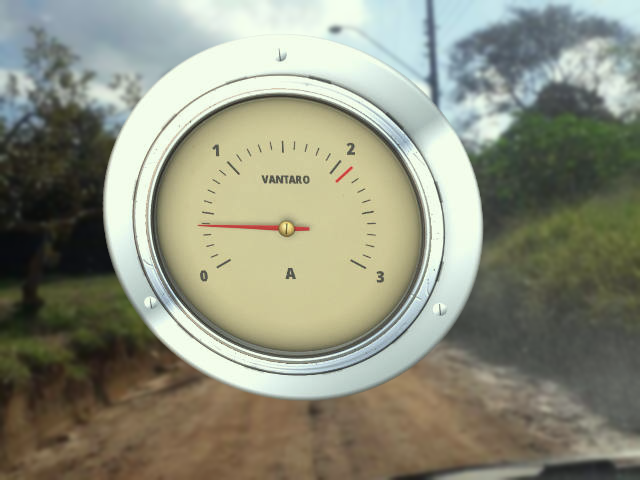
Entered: 0.4 A
